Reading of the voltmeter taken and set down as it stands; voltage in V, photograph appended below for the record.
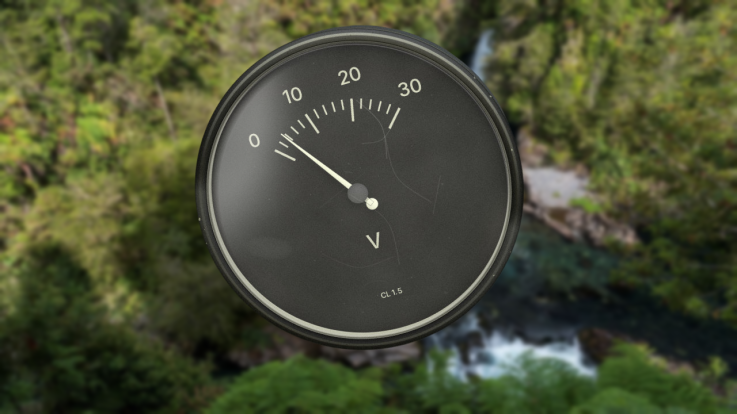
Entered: 4 V
